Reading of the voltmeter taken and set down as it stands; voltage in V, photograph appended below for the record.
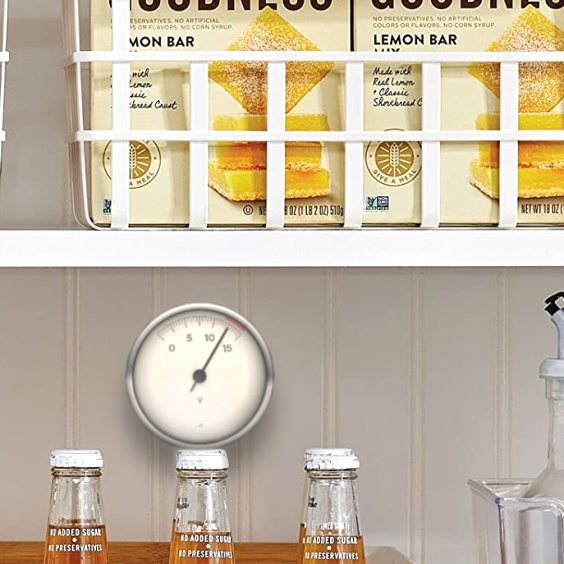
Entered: 12.5 V
